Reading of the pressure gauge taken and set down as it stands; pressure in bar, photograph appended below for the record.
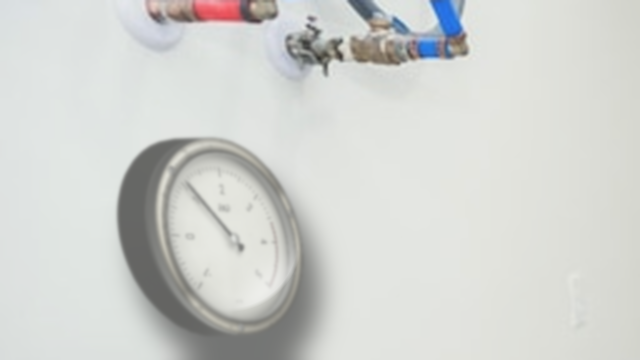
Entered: 1 bar
